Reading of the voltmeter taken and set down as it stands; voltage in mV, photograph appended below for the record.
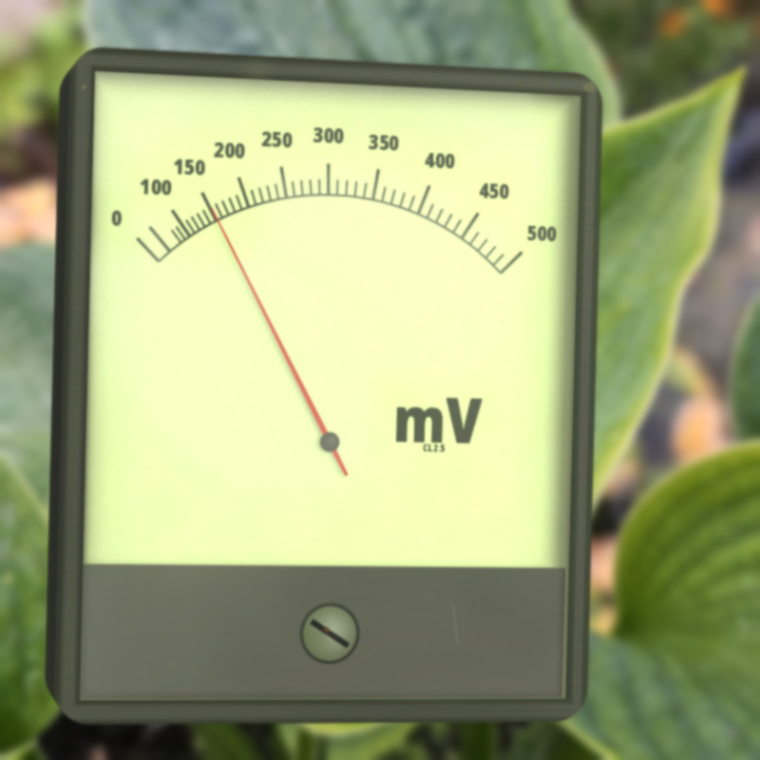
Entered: 150 mV
